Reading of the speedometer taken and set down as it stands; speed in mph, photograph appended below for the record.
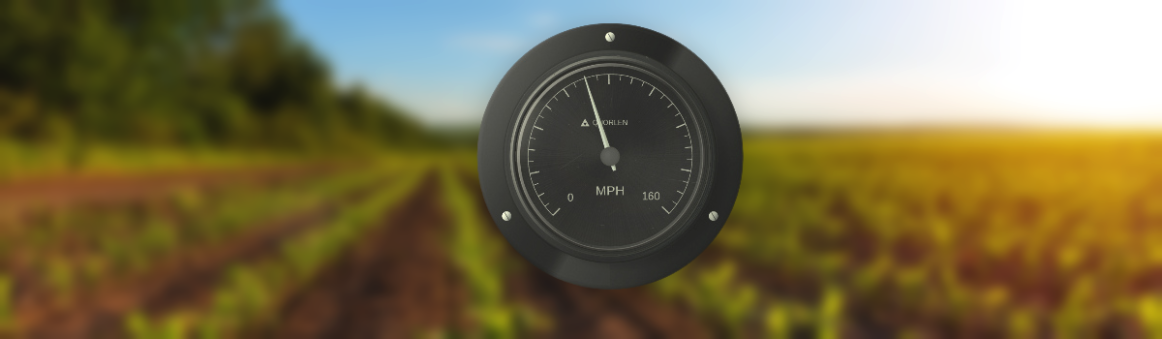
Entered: 70 mph
